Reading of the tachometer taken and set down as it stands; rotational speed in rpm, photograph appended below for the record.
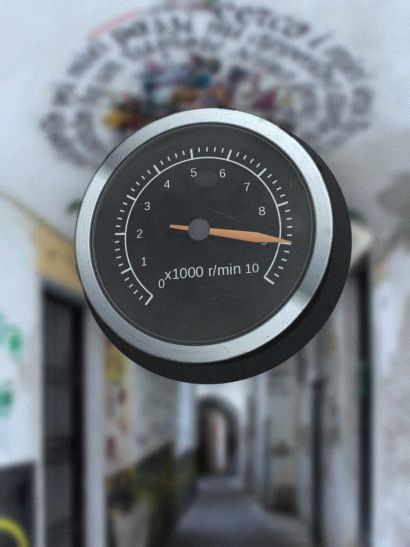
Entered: 9000 rpm
